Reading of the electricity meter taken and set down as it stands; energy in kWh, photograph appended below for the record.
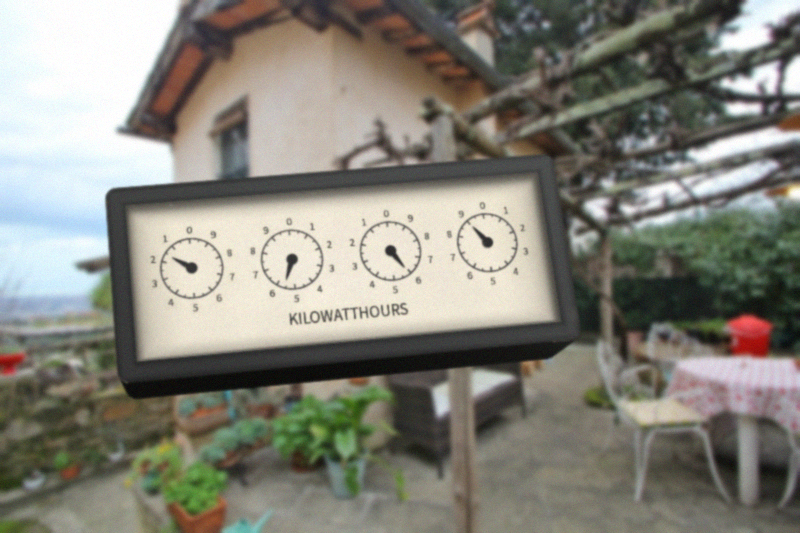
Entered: 1559 kWh
